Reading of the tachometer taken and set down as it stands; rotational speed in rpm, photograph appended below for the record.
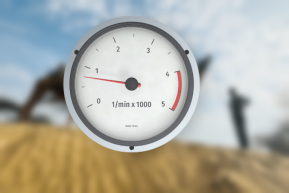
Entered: 750 rpm
